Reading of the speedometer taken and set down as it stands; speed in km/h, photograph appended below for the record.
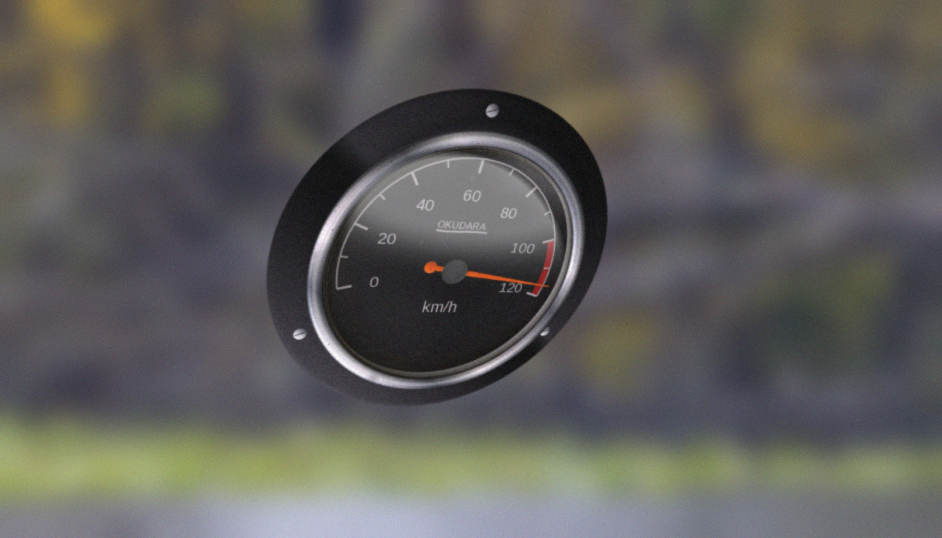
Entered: 115 km/h
